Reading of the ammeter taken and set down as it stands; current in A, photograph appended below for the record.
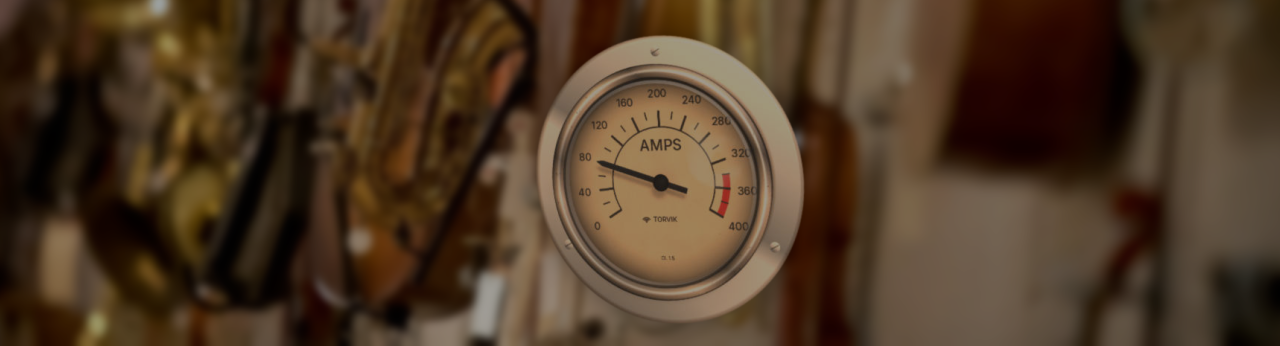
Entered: 80 A
